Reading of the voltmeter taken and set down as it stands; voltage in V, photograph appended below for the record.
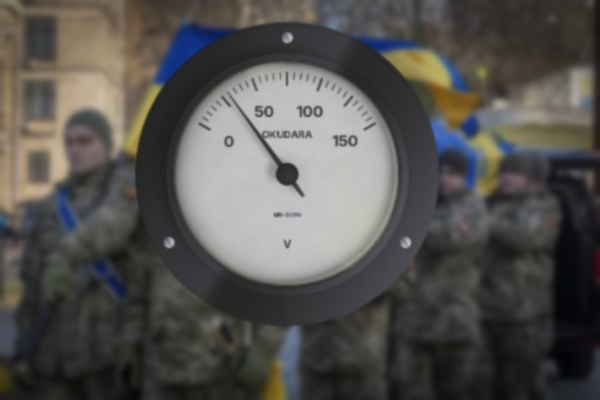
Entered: 30 V
